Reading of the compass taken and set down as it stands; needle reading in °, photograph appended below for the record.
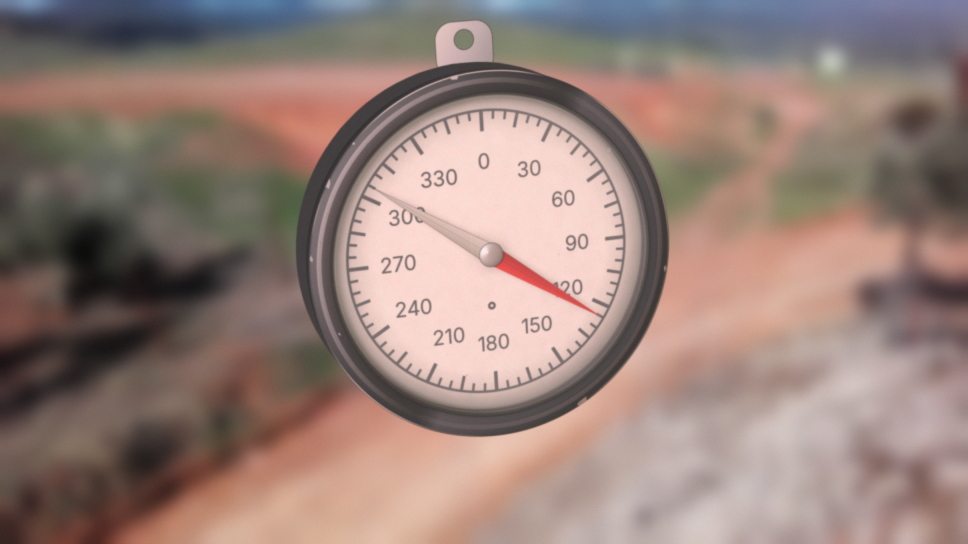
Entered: 125 °
